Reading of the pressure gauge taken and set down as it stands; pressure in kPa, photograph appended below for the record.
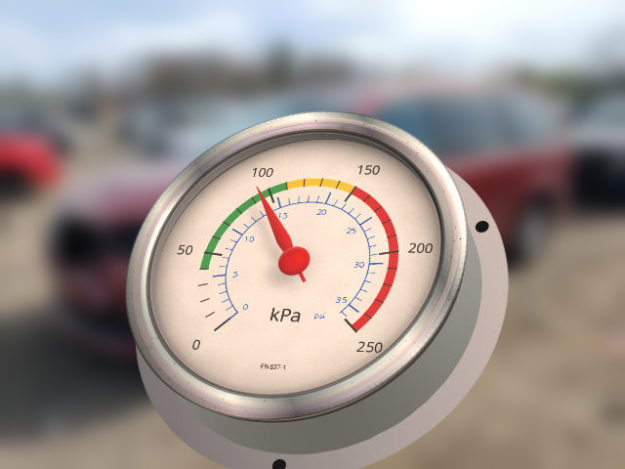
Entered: 95 kPa
